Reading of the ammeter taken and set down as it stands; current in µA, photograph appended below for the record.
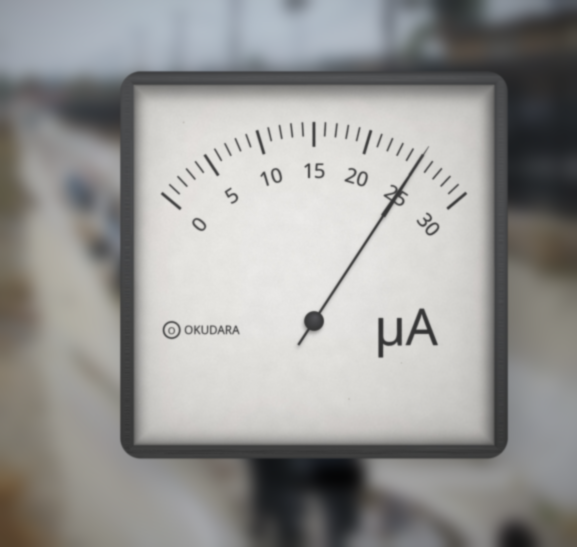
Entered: 25 µA
